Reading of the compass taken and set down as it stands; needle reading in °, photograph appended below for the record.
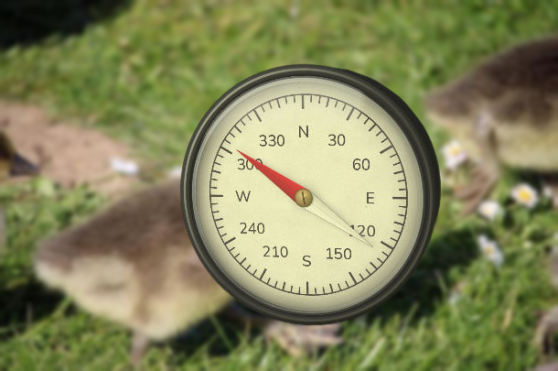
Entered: 305 °
